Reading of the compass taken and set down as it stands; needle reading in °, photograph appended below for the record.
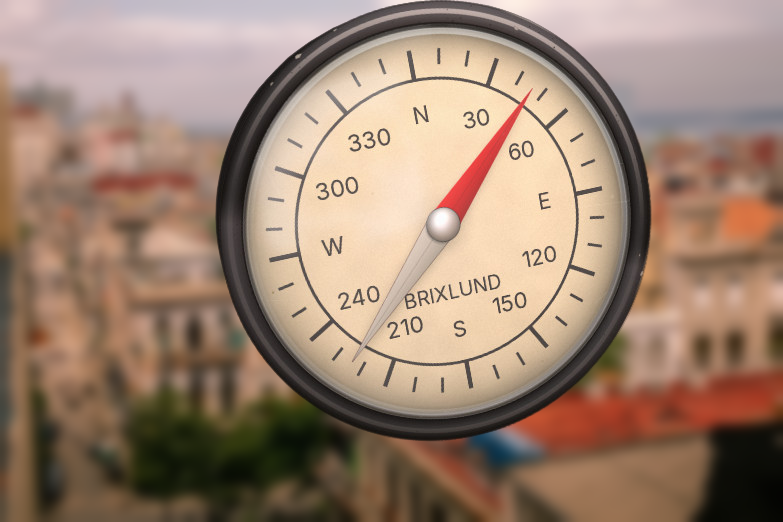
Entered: 45 °
